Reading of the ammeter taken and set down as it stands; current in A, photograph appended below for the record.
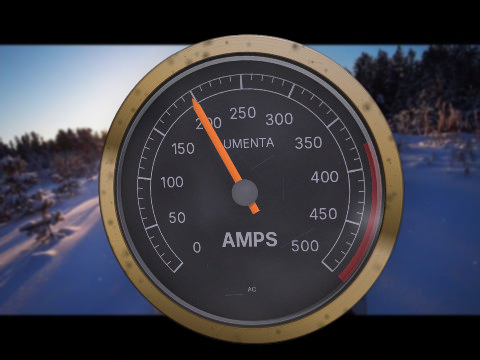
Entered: 200 A
